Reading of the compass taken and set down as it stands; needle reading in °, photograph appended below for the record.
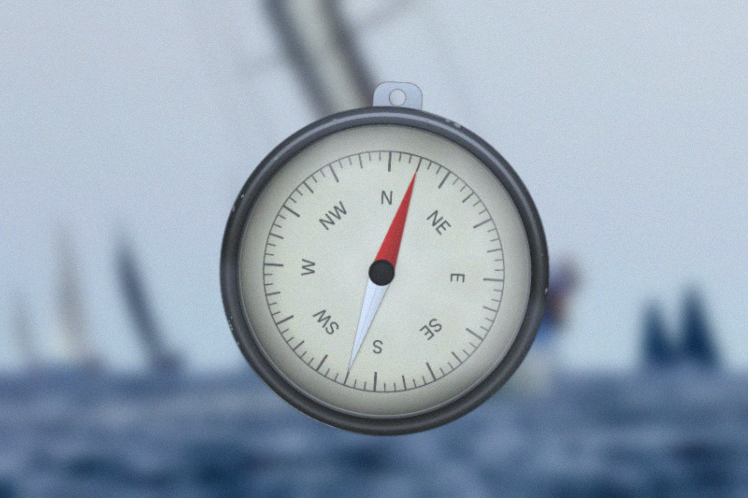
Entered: 15 °
